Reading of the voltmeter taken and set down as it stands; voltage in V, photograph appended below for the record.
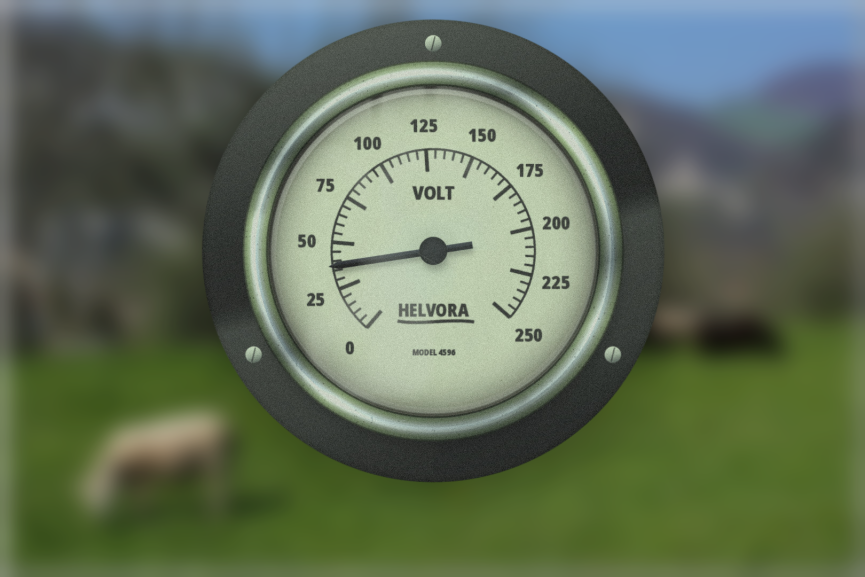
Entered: 37.5 V
